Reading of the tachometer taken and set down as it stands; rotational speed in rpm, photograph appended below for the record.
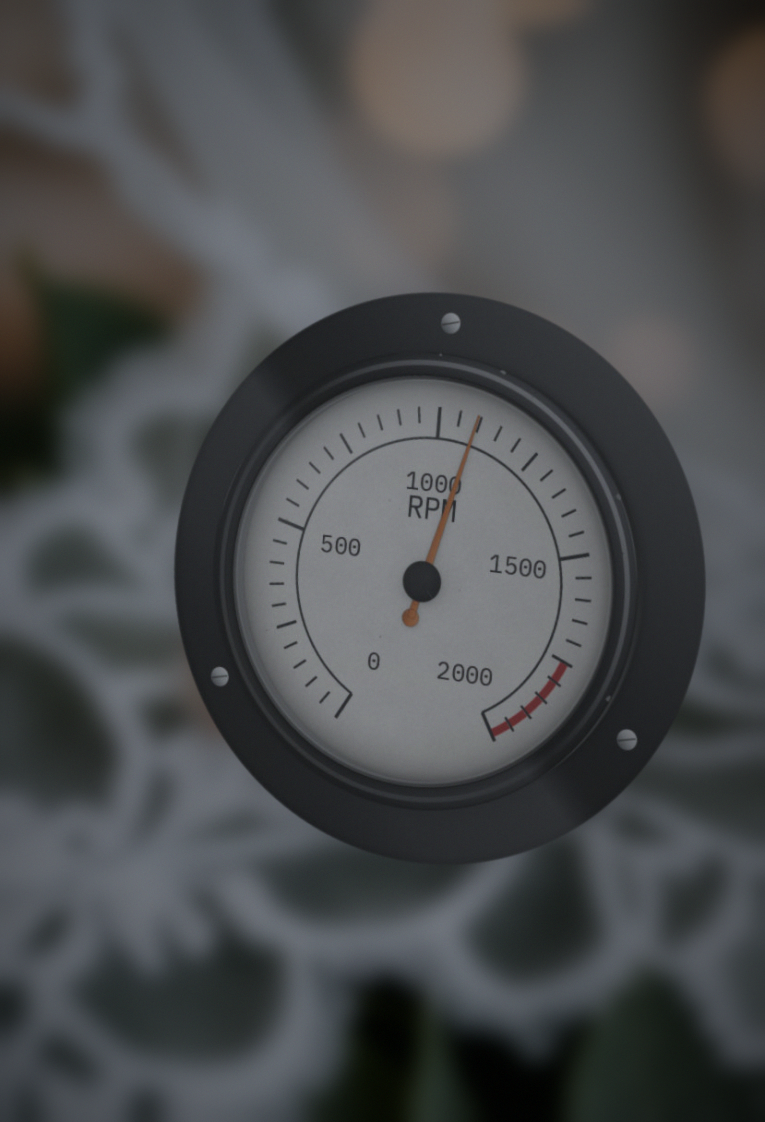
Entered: 1100 rpm
